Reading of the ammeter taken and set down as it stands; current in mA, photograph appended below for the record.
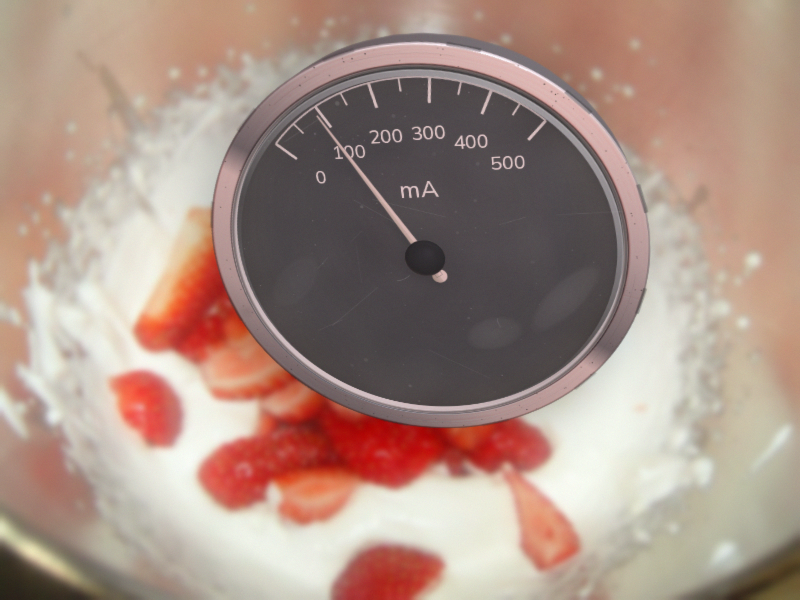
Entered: 100 mA
